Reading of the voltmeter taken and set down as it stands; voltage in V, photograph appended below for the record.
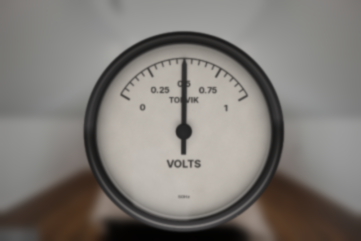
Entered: 0.5 V
